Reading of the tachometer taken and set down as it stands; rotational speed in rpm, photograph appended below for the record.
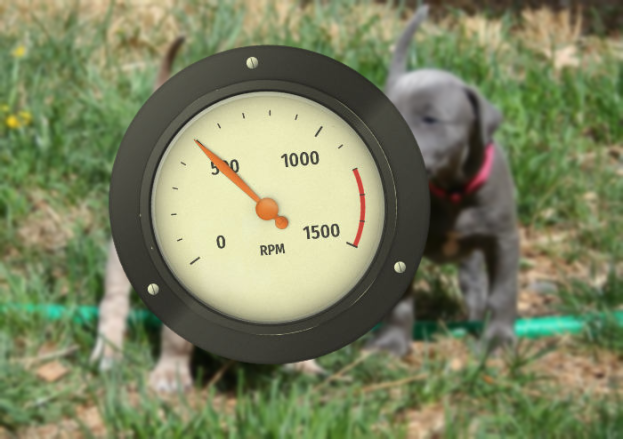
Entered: 500 rpm
